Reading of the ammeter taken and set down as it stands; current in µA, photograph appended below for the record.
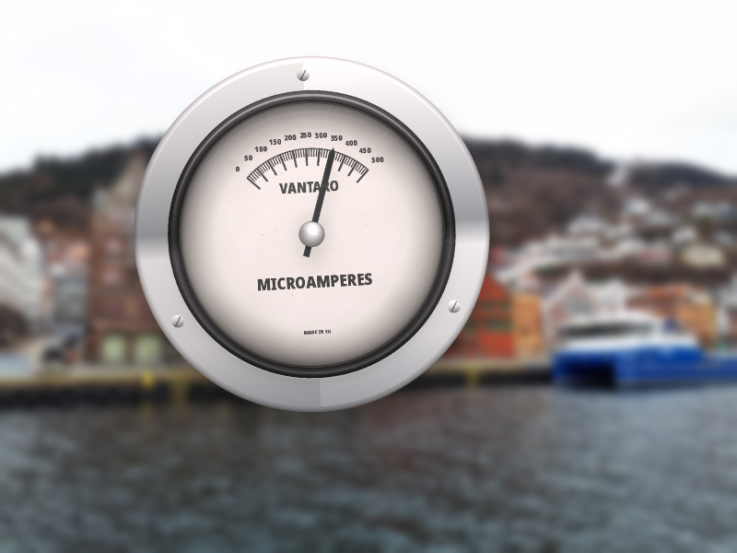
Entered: 350 µA
